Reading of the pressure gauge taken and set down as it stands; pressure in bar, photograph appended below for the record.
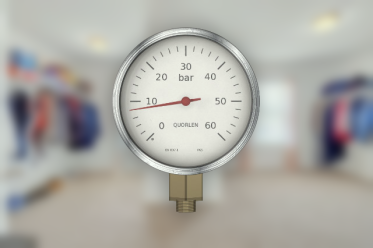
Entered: 8 bar
